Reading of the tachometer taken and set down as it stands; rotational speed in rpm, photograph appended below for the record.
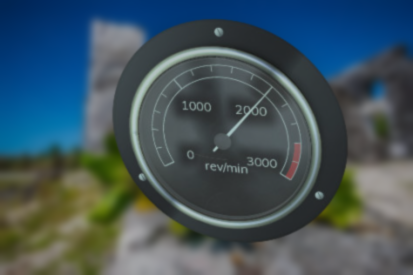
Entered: 2000 rpm
